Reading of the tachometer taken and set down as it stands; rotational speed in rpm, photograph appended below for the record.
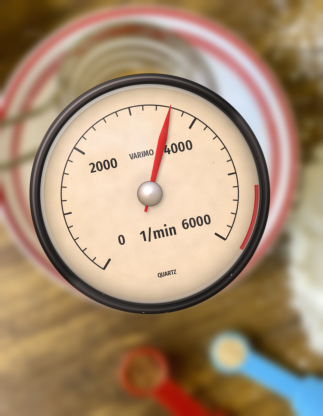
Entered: 3600 rpm
